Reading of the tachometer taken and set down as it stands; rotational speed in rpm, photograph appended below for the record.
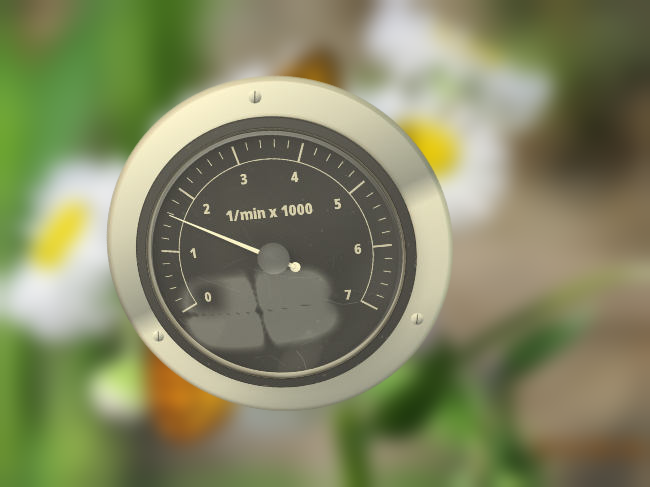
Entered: 1600 rpm
